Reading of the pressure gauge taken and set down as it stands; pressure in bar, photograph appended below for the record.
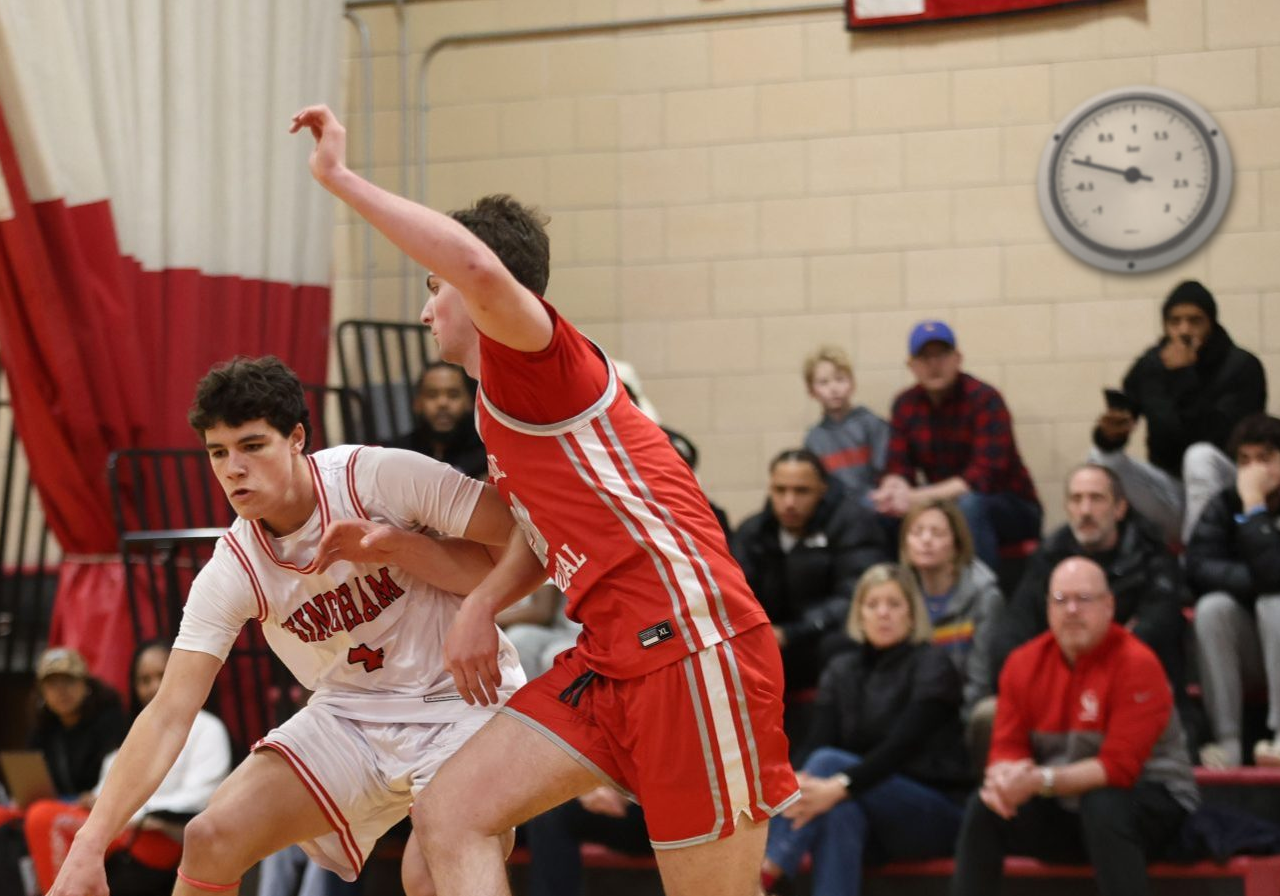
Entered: -0.1 bar
